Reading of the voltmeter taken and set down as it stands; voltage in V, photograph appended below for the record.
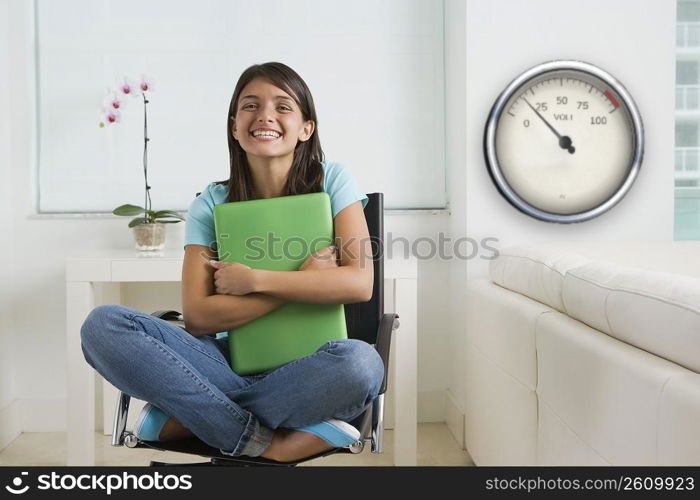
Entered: 15 V
